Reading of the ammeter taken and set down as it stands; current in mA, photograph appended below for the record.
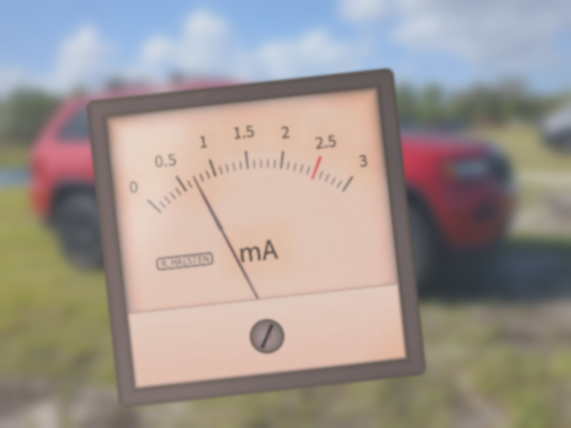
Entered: 0.7 mA
